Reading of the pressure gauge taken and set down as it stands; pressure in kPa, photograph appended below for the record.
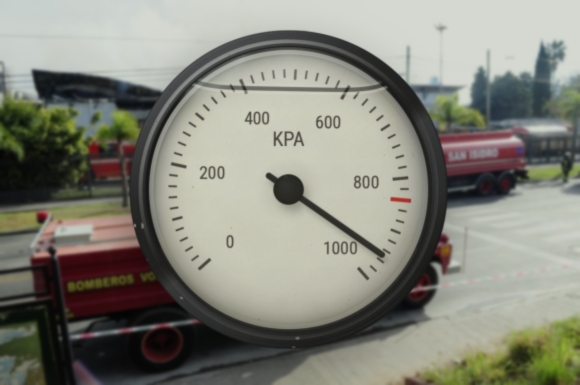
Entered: 950 kPa
